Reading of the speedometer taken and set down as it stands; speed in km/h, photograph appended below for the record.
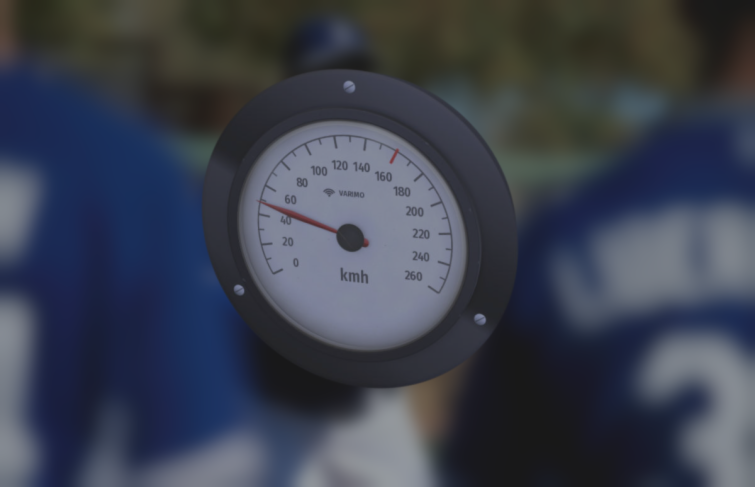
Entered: 50 km/h
